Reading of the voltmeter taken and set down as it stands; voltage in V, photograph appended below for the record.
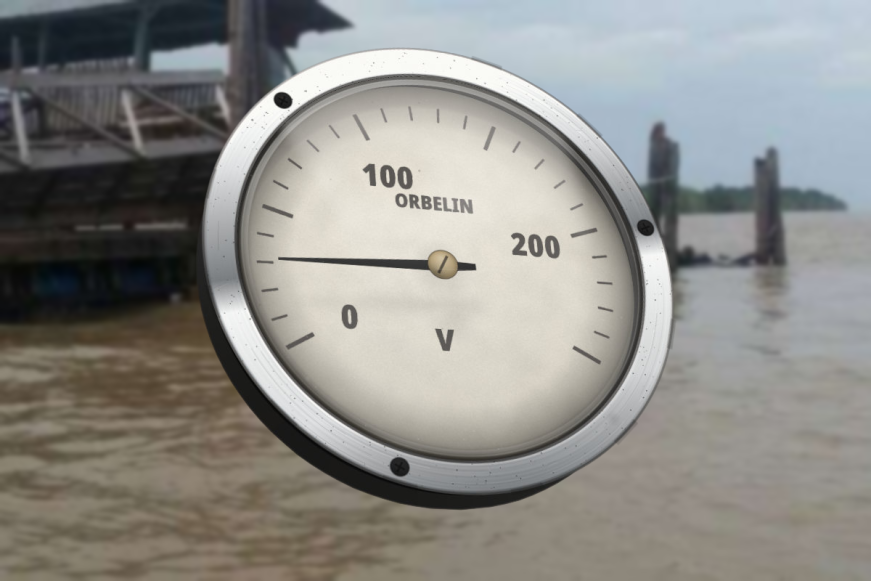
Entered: 30 V
